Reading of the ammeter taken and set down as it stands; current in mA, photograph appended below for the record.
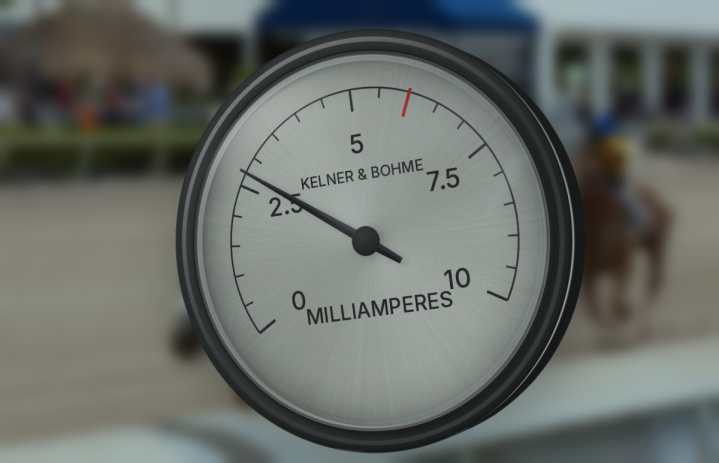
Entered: 2.75 mA
